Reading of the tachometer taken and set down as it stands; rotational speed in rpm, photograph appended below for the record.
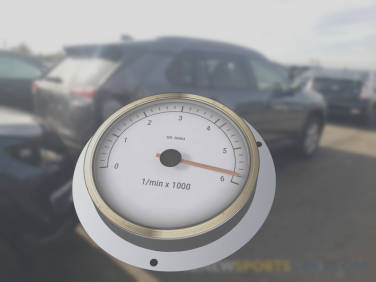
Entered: 5800 rpm
